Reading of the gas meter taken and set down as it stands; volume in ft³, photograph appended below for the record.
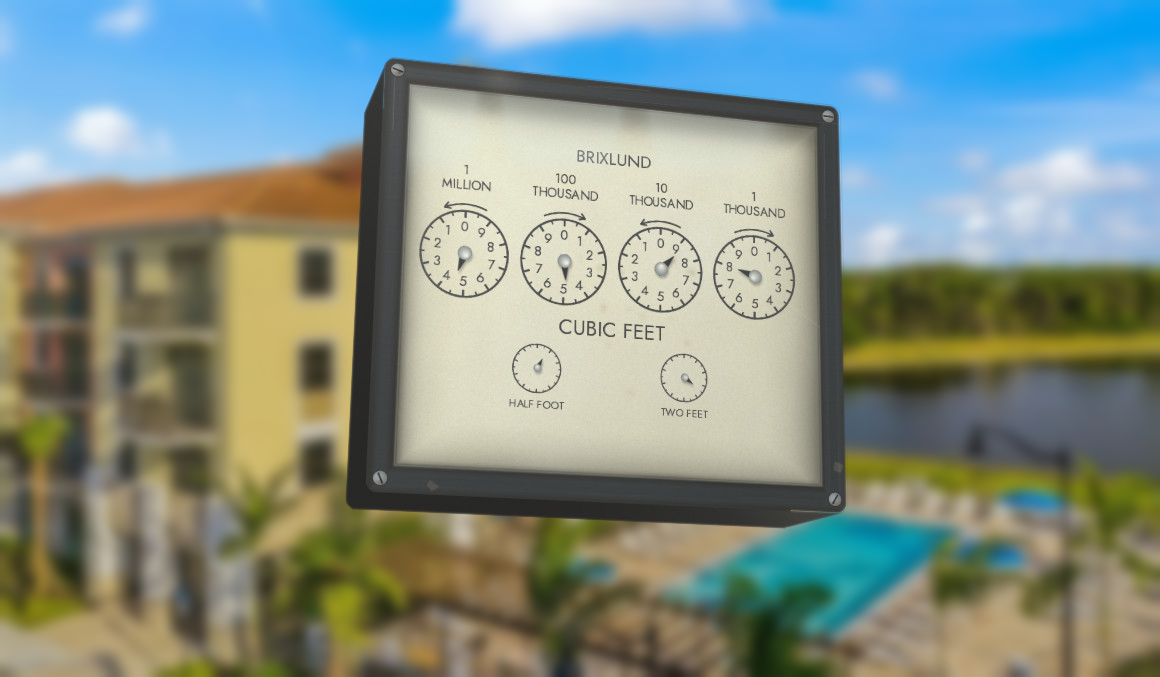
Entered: 448800 ft³
